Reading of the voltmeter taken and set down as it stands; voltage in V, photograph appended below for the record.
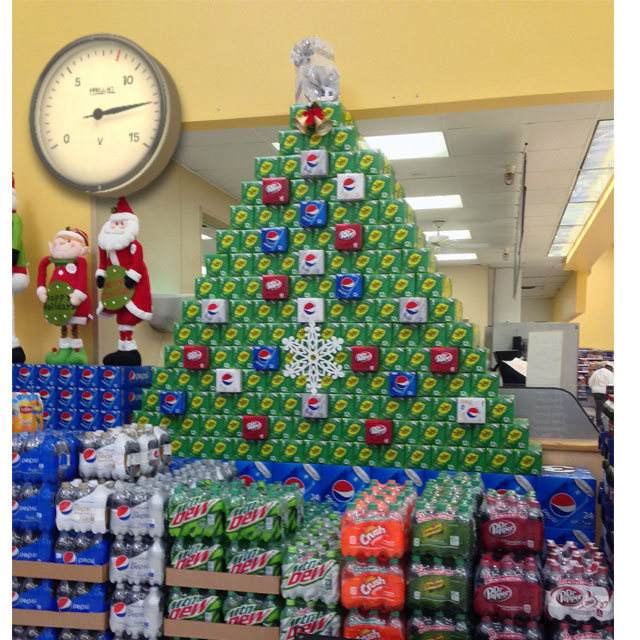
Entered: 12.5 V
